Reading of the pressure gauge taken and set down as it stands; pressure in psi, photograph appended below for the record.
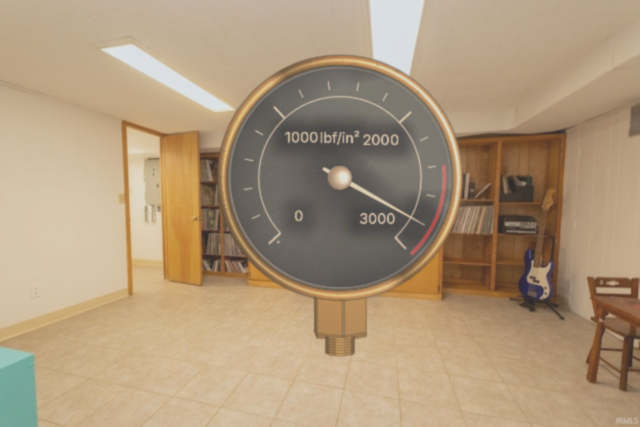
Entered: 2800 psi
